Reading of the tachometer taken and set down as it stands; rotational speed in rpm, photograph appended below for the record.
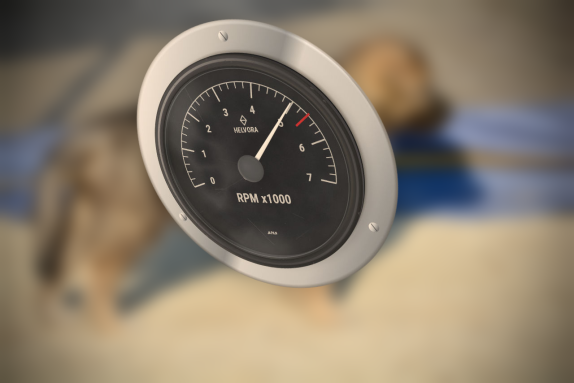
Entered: 5000 rpm
